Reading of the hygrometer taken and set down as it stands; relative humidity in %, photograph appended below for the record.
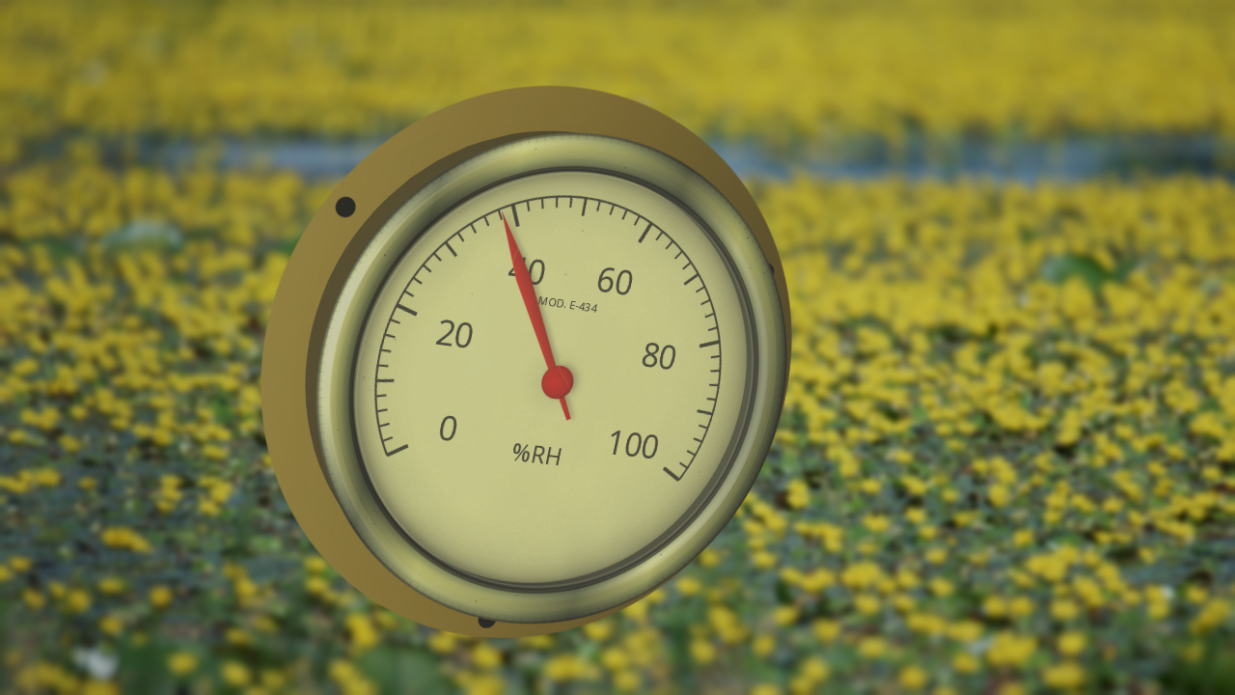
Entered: 38 %
